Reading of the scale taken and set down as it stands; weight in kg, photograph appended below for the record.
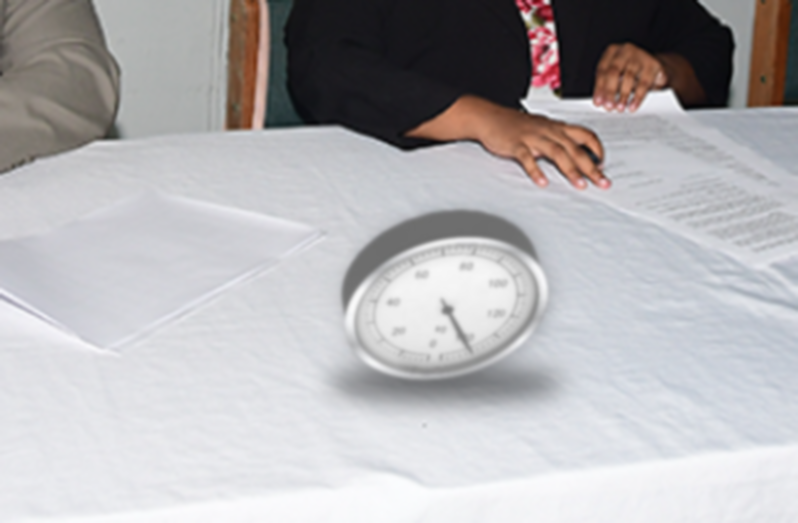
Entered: 140 kg
